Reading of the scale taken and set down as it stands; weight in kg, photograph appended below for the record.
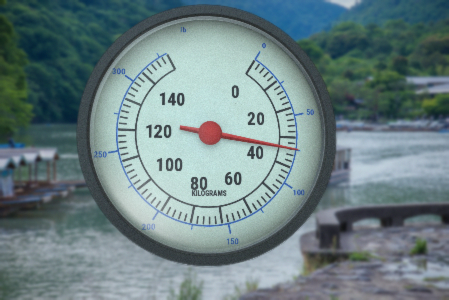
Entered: 34 kg
